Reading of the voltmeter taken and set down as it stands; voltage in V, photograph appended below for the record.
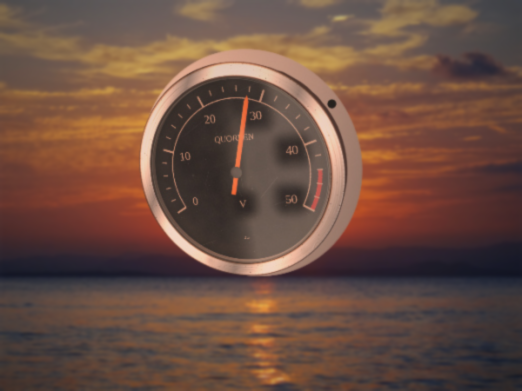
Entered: 28 V
